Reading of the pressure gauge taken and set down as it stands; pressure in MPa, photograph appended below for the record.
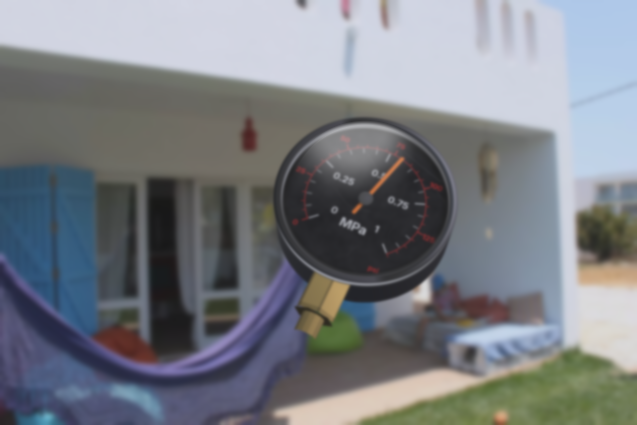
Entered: 0.55 MPa
